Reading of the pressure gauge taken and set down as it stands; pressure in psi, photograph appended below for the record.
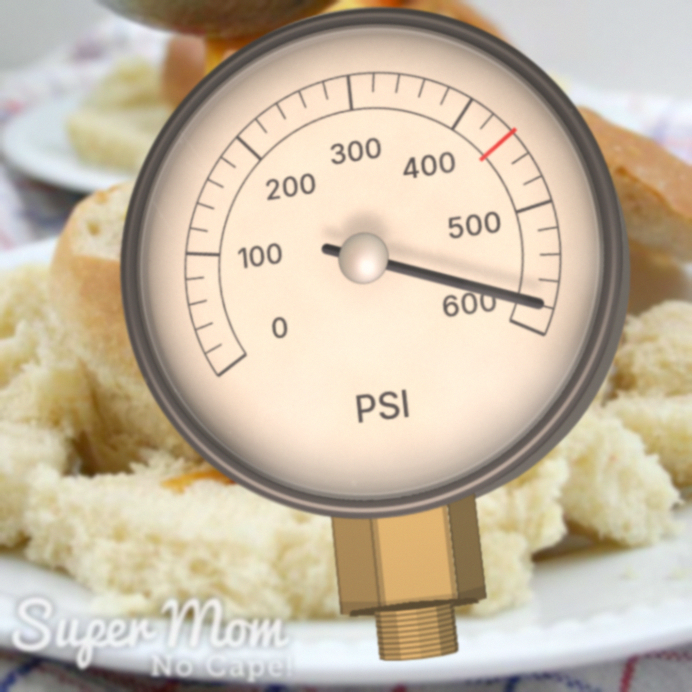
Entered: 580 psi
